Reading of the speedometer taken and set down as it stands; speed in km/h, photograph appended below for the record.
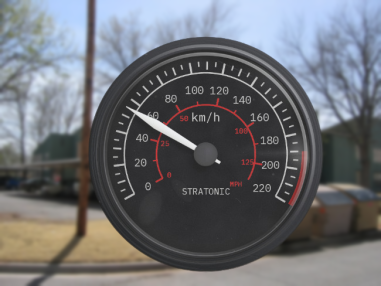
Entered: 55 km/h
